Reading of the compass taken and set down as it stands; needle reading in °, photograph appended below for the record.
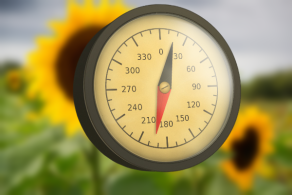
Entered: 195 °
